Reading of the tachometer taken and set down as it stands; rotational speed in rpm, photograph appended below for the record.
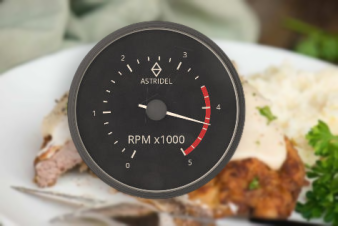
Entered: 4300 rpm
